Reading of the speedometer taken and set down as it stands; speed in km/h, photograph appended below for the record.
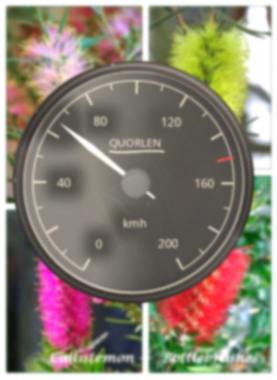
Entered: 65 km/h
